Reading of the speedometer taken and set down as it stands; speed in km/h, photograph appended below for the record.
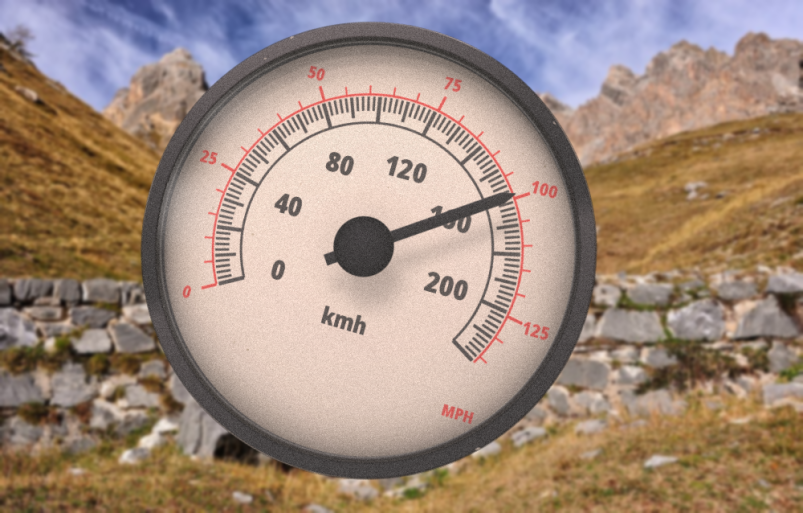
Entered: 160 km/h
